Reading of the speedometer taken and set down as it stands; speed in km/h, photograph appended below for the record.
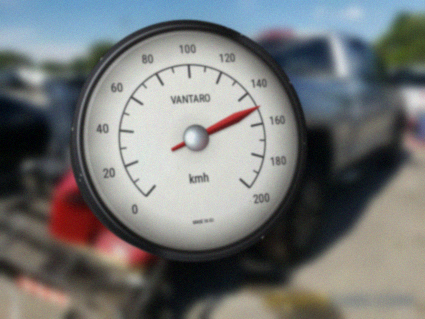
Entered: 150 km/h
